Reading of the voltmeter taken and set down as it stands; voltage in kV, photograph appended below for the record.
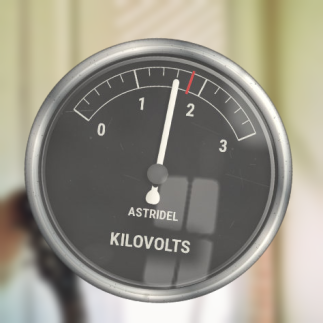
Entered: 1.6 kV
